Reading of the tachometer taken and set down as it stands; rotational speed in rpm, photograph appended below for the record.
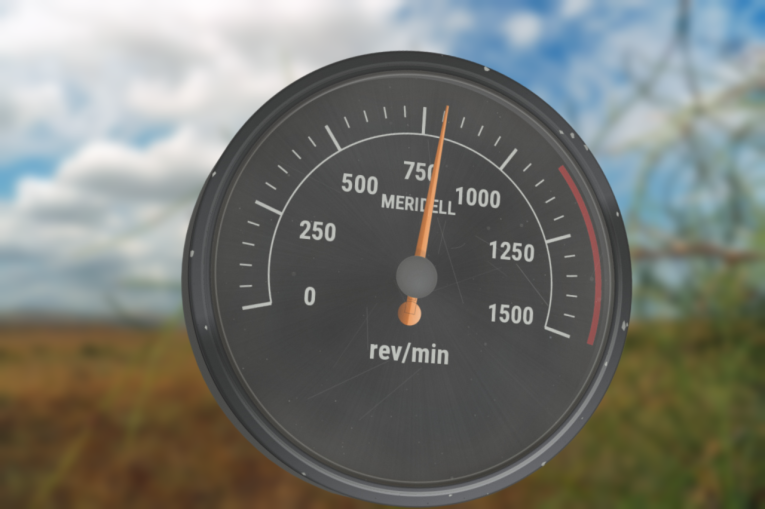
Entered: 800 rpm
